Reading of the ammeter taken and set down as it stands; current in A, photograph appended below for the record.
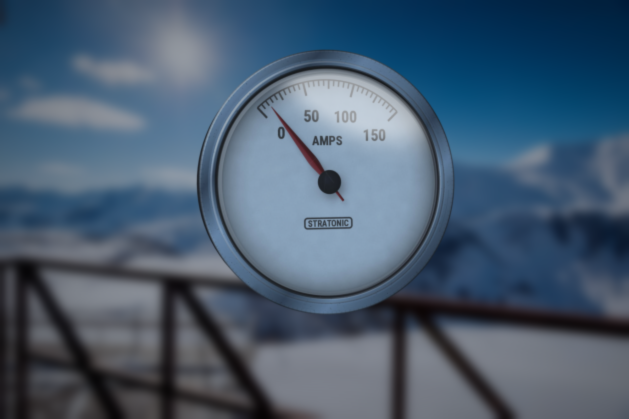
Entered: 10 A
